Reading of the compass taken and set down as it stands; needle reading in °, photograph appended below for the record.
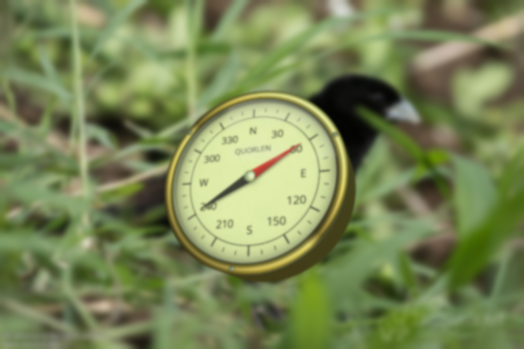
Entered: 60 °
